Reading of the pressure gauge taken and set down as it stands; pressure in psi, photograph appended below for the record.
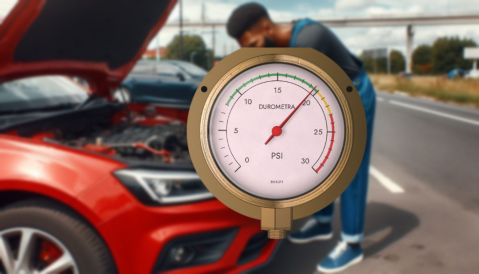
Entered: 19.5 psi
